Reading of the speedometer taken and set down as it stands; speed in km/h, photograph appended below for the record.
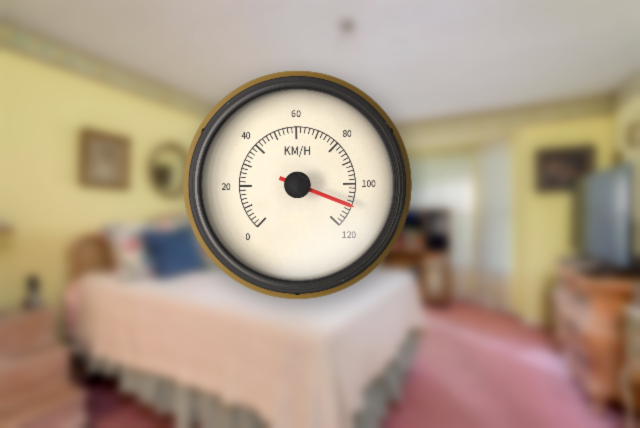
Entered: 110 km/h
